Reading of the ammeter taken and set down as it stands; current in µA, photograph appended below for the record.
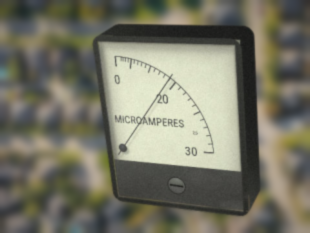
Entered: 19 µA
